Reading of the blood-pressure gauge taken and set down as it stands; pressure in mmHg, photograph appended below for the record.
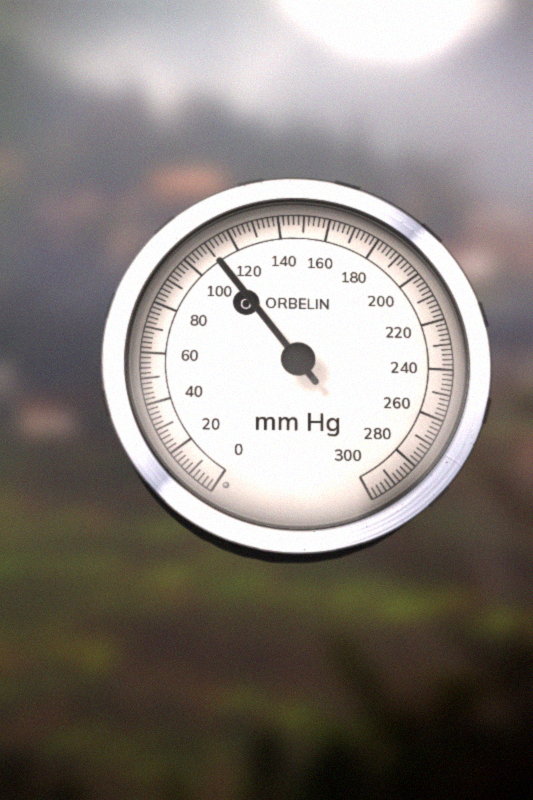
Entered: 110 mmHg
